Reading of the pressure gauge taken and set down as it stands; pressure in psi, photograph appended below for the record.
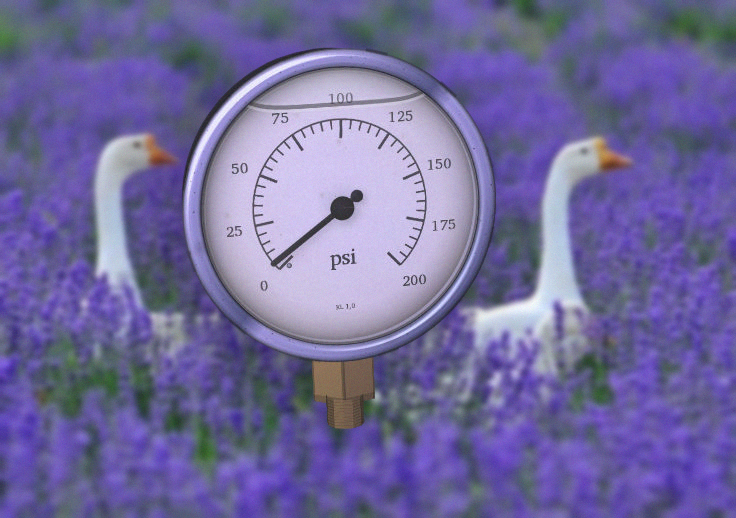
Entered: 5 psi
